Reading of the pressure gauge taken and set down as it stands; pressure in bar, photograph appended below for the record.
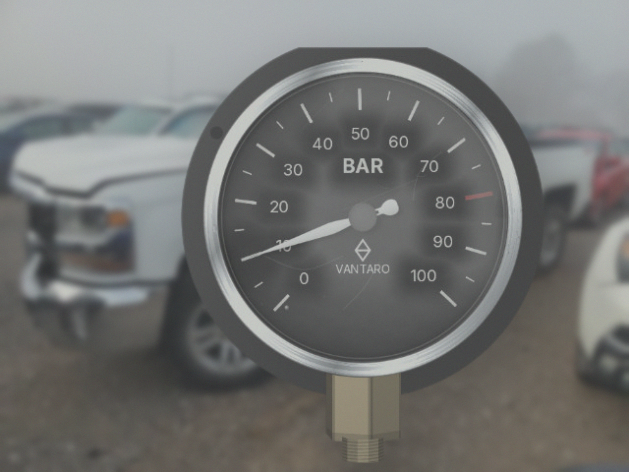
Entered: 10 bar
